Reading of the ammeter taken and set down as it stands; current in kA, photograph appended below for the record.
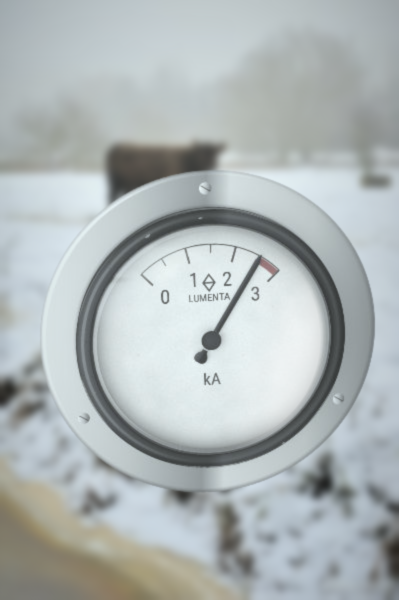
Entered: 2.5 kA
